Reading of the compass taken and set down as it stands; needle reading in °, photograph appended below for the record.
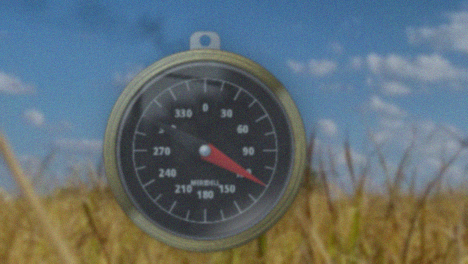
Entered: 120 °
